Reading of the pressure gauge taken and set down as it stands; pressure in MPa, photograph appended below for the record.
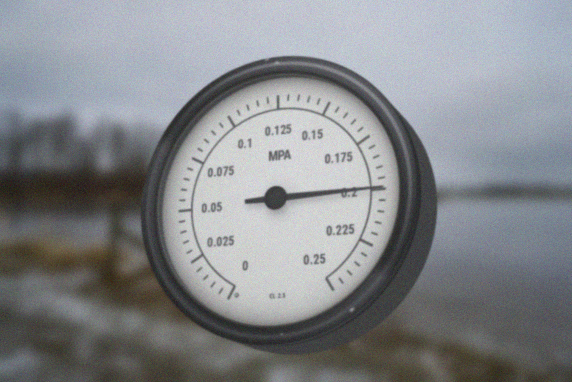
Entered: 0.2 MPa
